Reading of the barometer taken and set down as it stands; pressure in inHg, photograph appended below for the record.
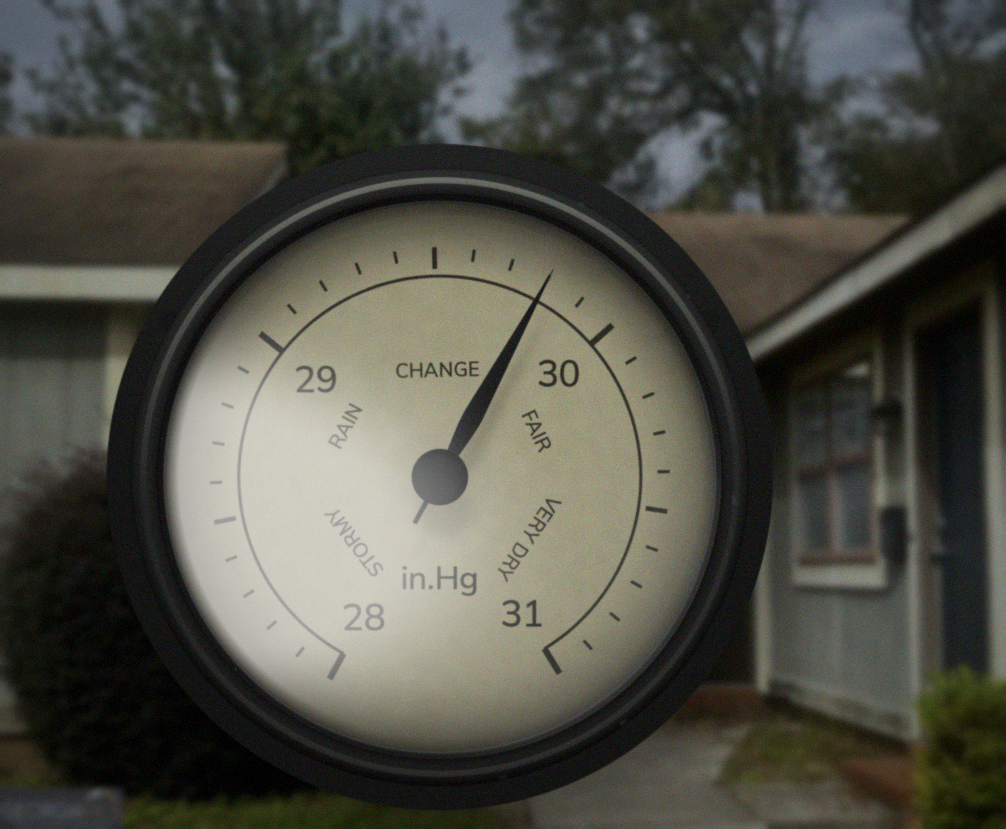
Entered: 29.8 inHg
